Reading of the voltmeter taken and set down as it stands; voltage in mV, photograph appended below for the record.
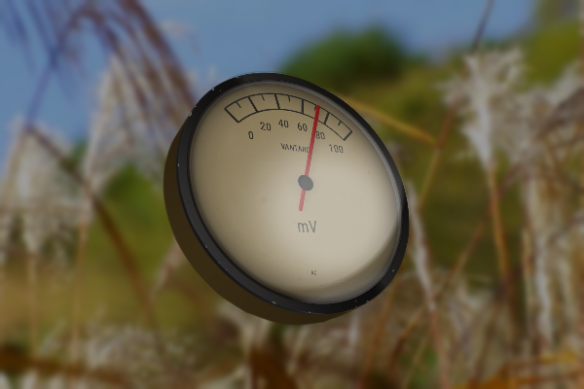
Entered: 70 mV
